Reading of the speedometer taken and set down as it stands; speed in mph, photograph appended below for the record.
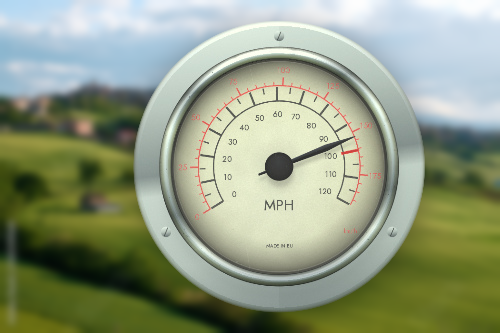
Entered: 95 mph
